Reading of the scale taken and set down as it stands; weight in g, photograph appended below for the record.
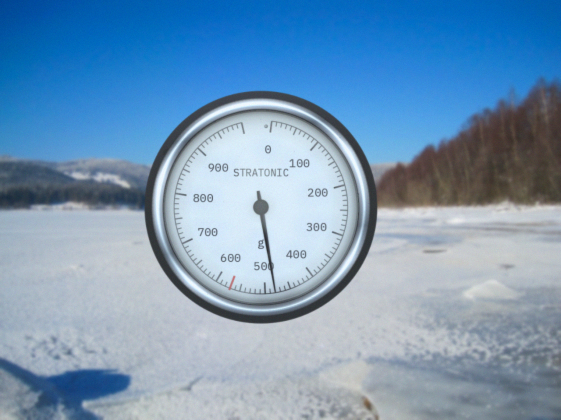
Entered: 480 g
